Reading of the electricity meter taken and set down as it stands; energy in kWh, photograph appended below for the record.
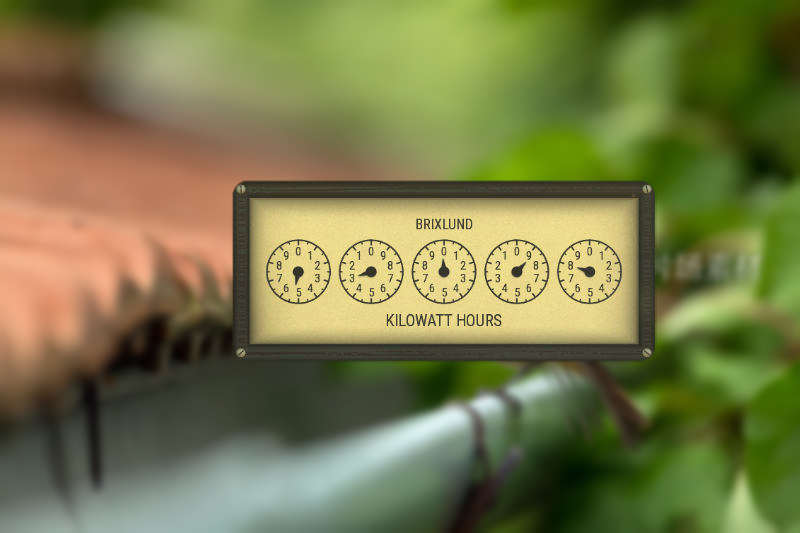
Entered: 52988 kWh
